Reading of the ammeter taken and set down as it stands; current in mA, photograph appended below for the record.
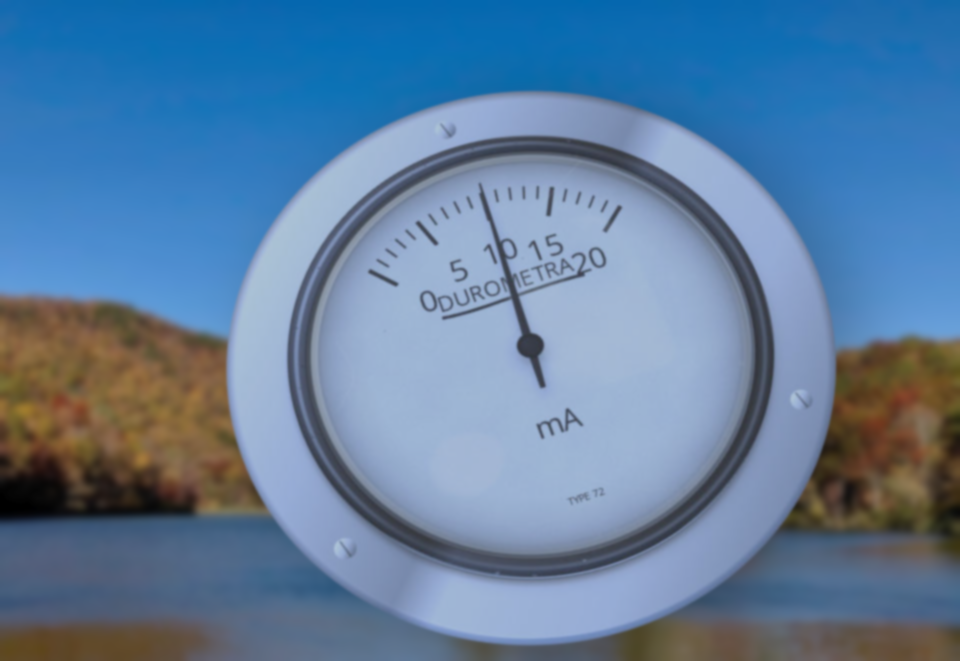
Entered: 10 mA
